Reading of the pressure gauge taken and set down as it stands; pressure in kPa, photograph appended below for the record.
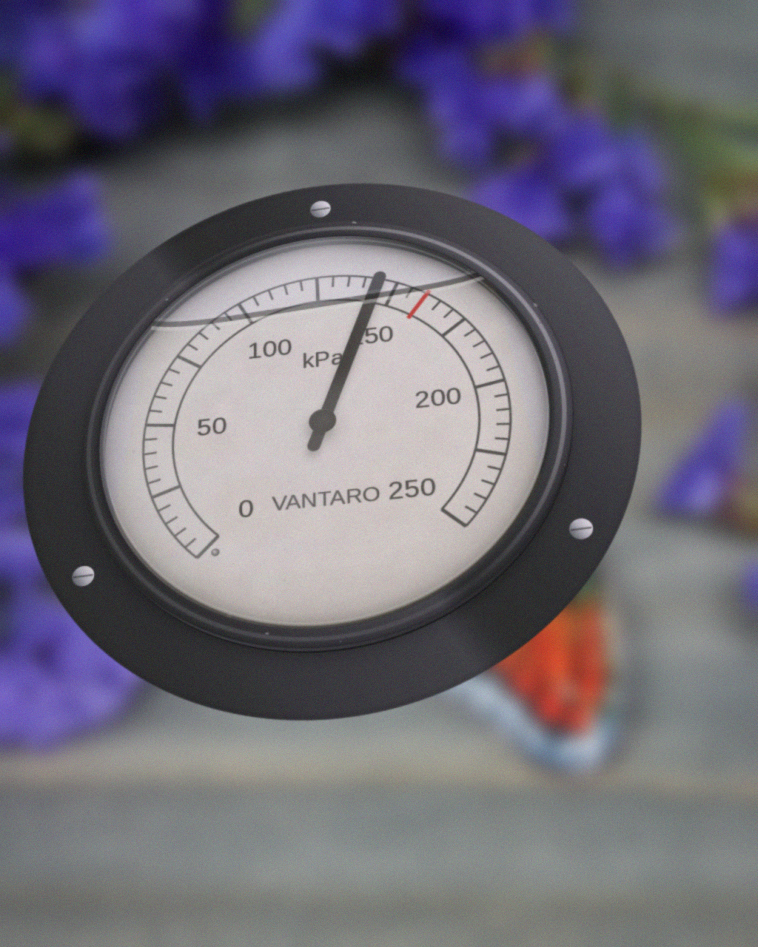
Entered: 145 kPa
